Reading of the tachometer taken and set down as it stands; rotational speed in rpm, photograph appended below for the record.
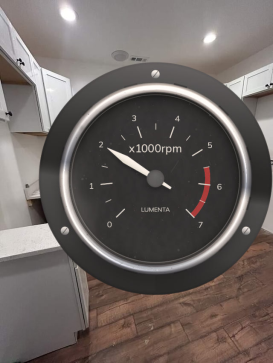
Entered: 2000 rpm
